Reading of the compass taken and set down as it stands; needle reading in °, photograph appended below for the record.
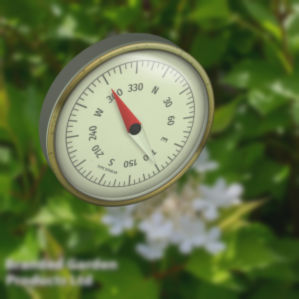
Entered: 300 °
